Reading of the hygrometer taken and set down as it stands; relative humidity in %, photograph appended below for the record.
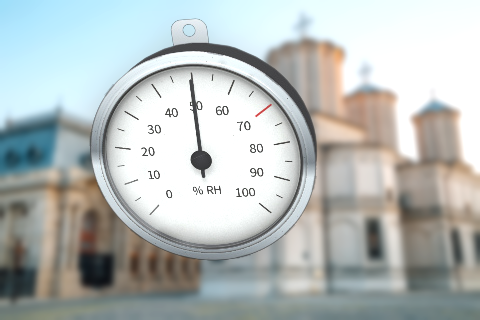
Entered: 50 %
